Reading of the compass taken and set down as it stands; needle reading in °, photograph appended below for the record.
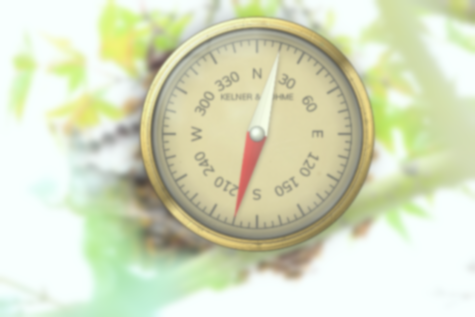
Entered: 195 °
